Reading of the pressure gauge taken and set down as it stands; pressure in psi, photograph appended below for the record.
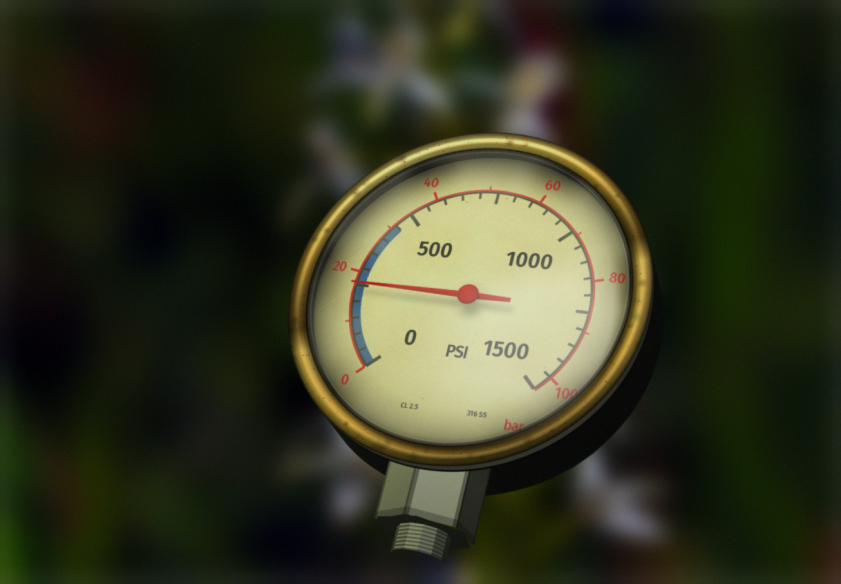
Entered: 250 psi
